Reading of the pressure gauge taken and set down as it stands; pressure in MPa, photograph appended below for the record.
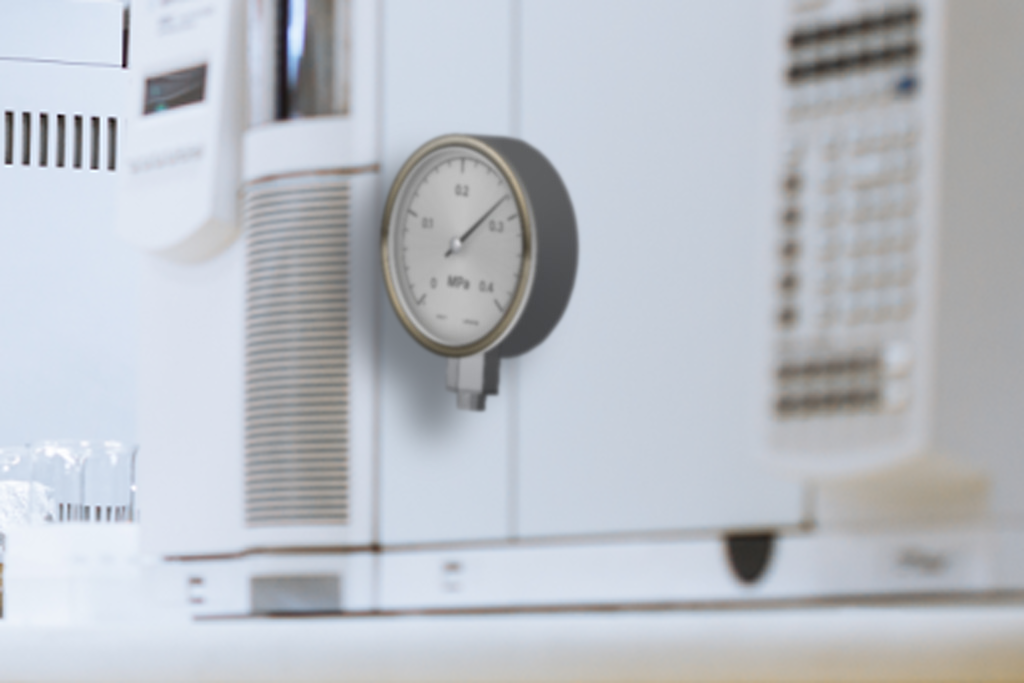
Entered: 0.28 MPa
